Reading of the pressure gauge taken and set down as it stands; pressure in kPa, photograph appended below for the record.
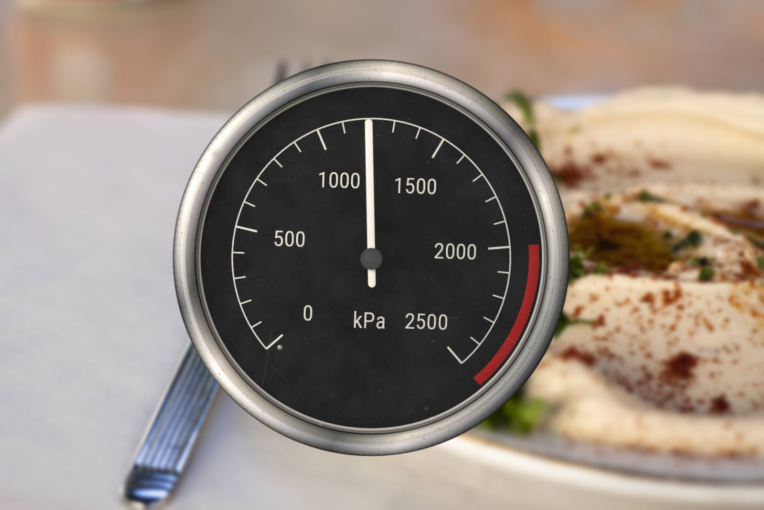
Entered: 1200 kPa
